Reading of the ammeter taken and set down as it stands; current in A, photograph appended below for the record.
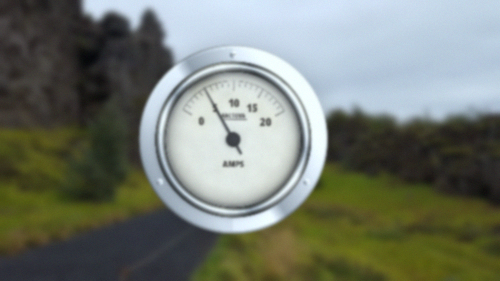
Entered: 5 A
